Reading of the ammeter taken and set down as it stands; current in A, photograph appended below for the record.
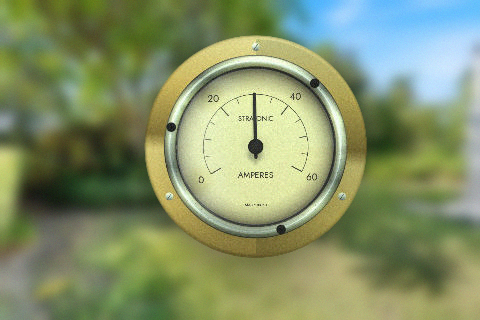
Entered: 30 A
